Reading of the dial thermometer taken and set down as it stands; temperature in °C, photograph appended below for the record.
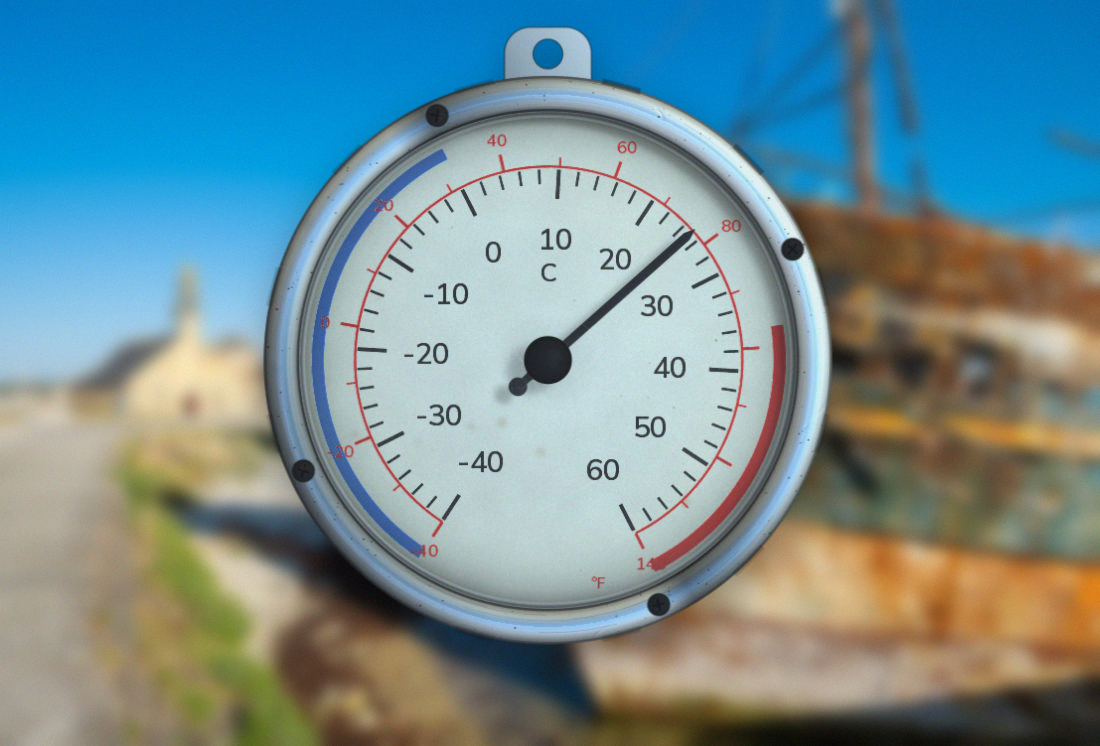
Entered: 25 °C
